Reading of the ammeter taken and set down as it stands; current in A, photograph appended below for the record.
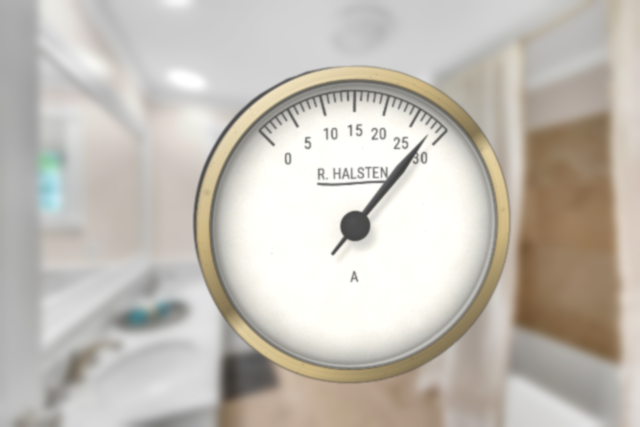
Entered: 28 A
